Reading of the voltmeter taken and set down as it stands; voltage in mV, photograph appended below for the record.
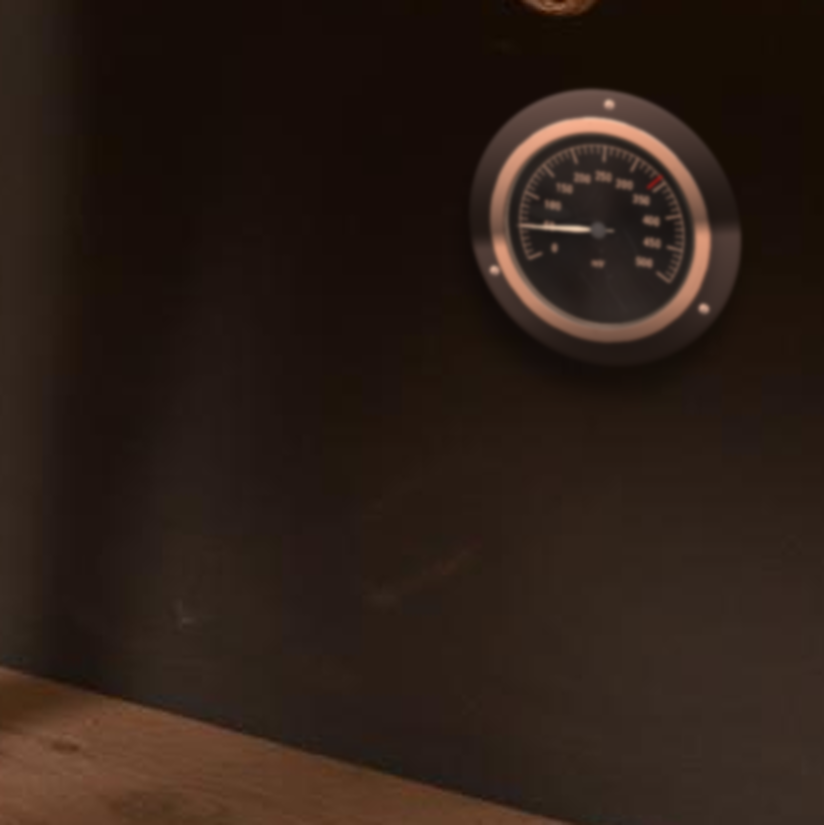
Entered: 50 mV
